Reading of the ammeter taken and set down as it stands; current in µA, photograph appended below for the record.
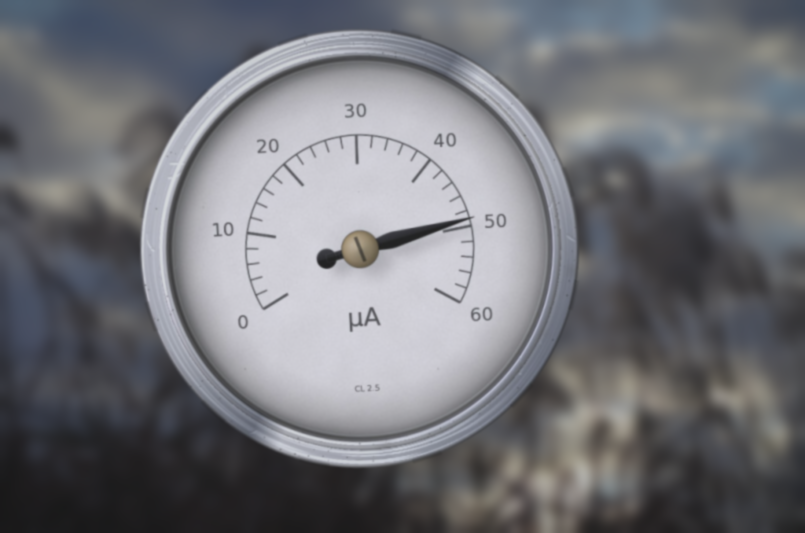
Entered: 49 µA
